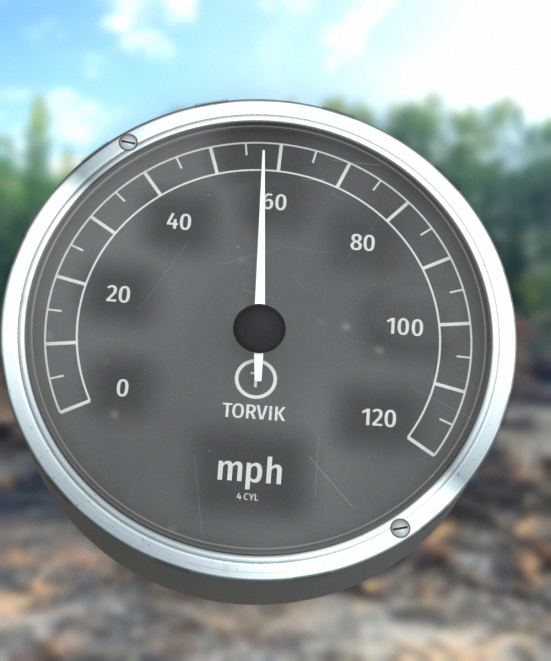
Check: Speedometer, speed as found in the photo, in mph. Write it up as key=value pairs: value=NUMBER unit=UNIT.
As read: value=57.5 unit=mph
